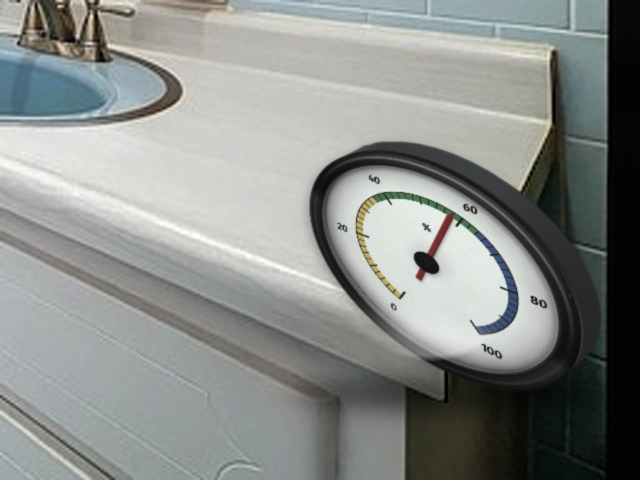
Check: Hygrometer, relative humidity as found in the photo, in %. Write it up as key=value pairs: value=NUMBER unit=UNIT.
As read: value=58 unit=%
